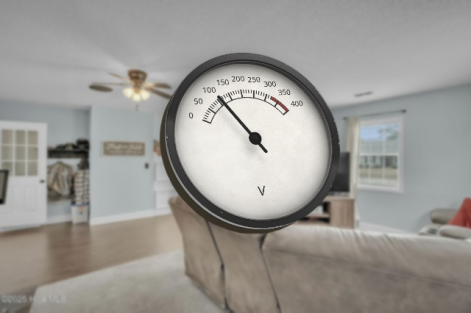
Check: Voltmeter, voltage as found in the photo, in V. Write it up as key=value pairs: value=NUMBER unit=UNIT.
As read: value=100 unit=V
